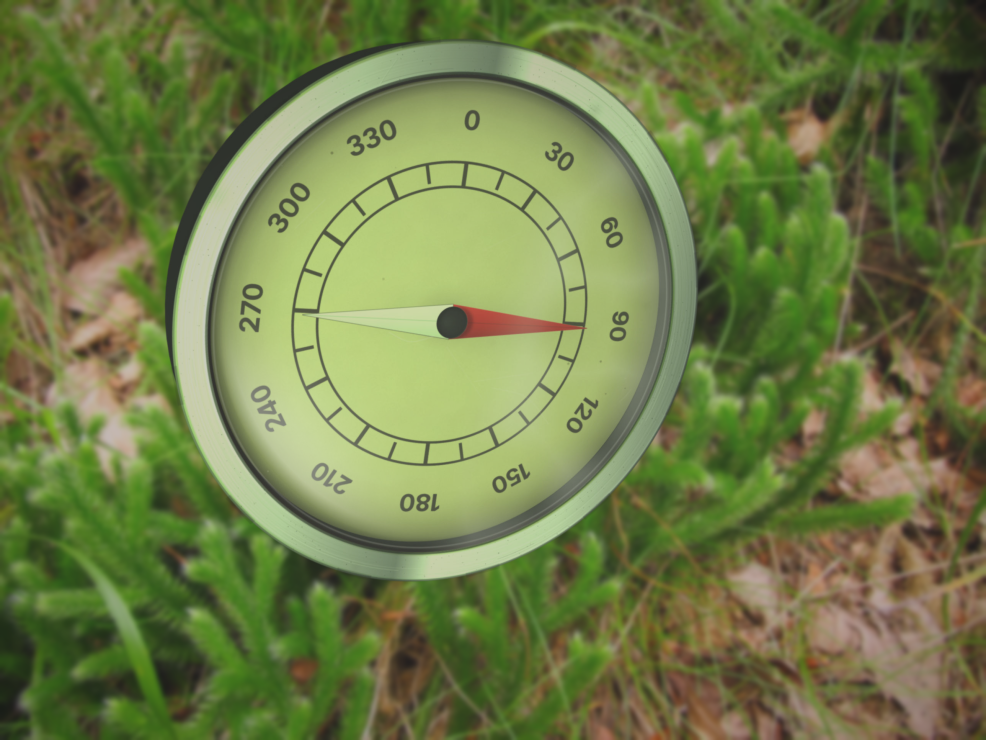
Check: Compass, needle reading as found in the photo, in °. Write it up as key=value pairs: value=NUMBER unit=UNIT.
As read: value=90 unit=°
